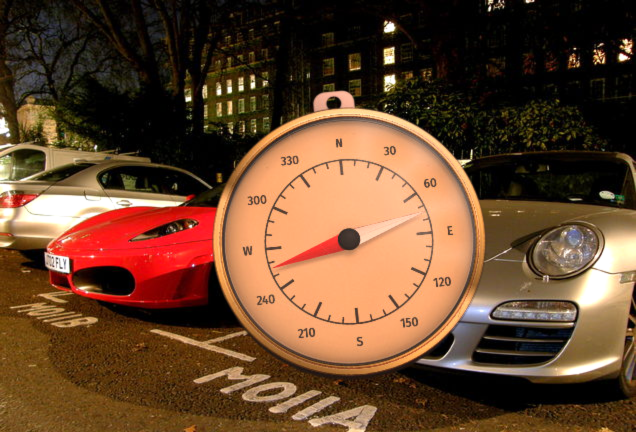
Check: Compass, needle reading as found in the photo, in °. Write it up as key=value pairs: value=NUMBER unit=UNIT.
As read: value=255 unit=°
